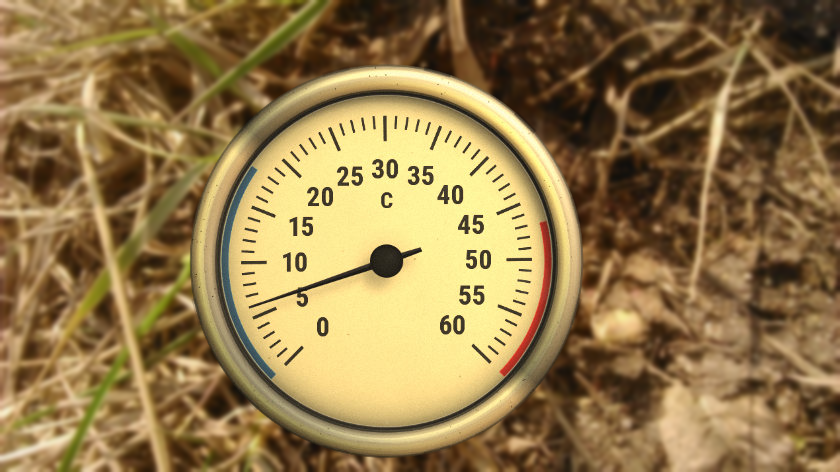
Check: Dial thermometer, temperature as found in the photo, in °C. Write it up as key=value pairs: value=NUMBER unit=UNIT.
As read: value=6 unit=°C
